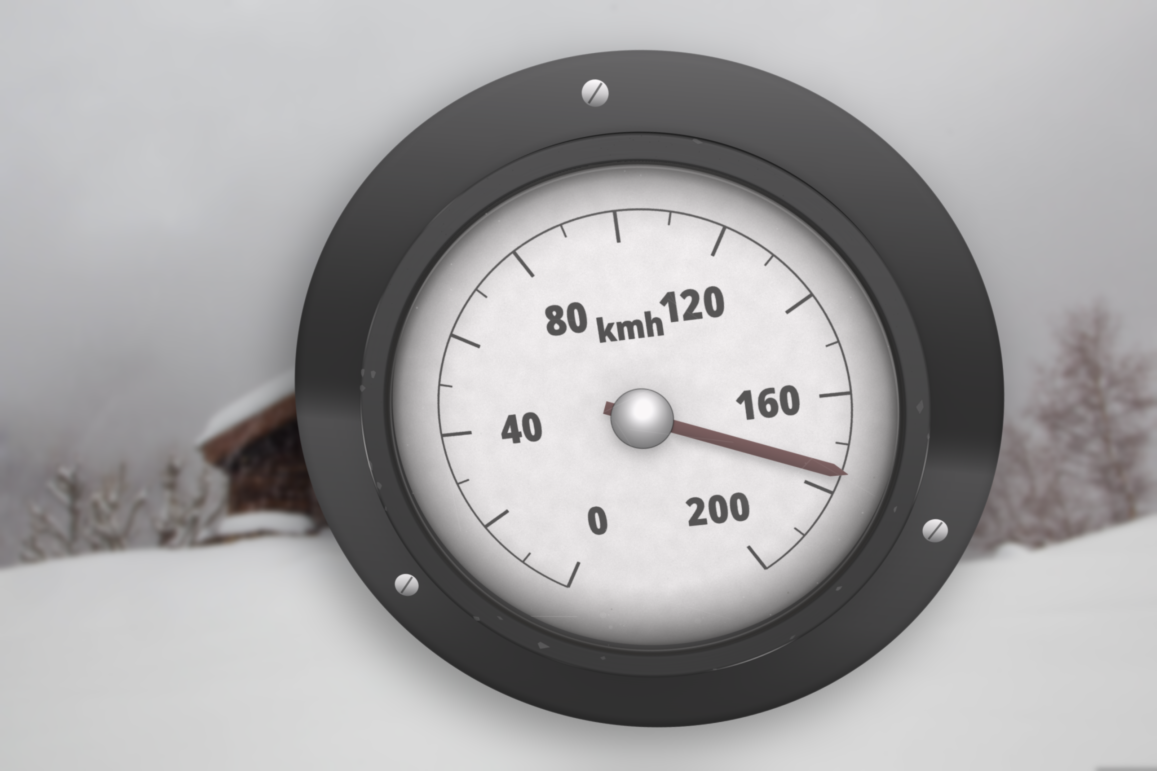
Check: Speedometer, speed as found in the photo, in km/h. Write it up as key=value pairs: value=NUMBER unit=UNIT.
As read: value=175 unit=km/h
